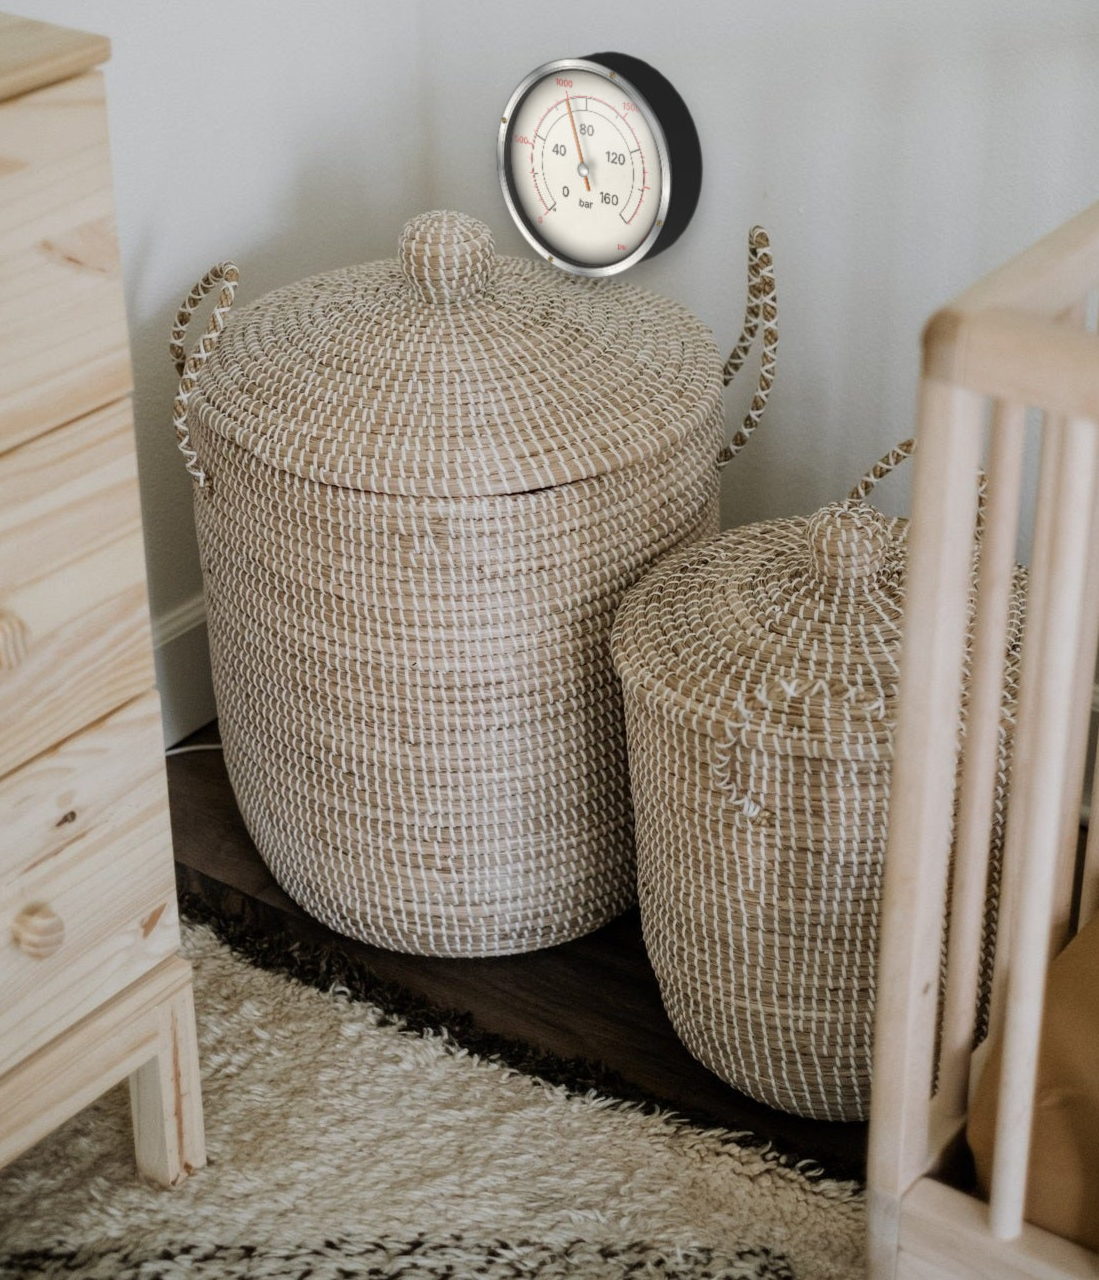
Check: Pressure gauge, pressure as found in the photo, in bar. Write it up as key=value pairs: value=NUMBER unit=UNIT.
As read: value=70 unit=bar
